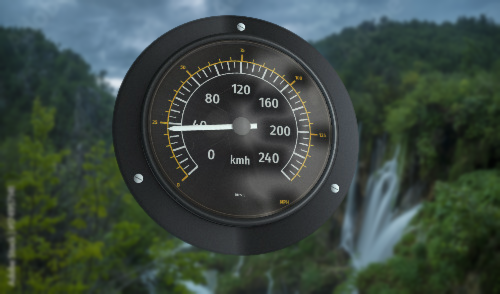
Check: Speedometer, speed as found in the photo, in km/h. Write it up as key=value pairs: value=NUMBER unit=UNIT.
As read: value=35 unit=km/h
